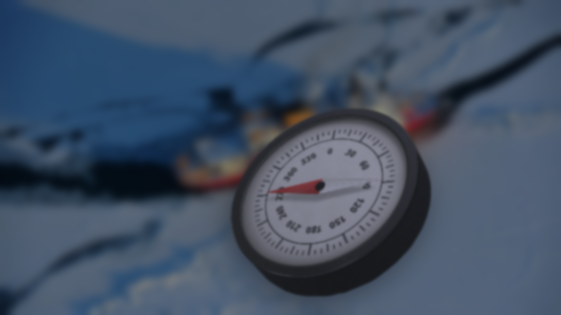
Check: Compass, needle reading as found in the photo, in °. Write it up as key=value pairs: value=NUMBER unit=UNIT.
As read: value=270 unit=°
